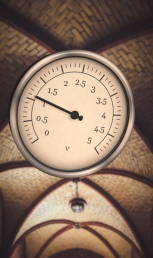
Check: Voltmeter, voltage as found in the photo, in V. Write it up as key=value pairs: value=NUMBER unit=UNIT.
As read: value=1.1 unit=V
